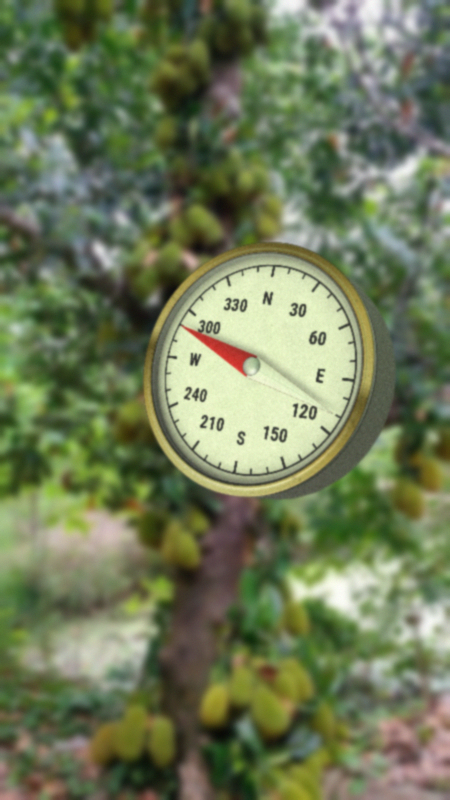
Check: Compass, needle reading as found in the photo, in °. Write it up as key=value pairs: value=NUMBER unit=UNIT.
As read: value=290 unit=°
